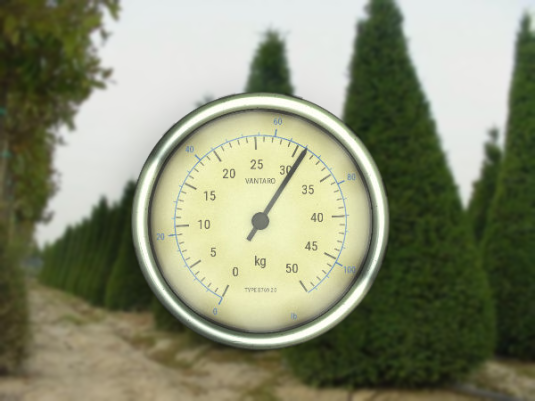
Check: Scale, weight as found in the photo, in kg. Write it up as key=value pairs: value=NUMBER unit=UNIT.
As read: value=31 unit=kg
